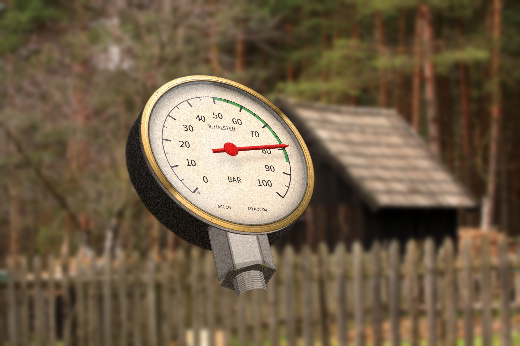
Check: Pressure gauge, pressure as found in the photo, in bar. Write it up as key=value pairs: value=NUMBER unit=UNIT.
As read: value=80 unit=bar
